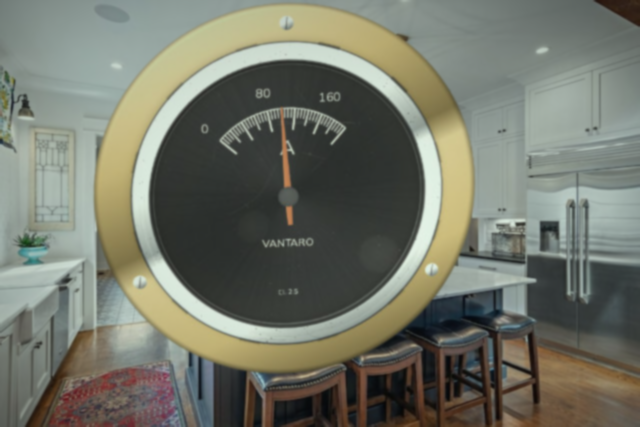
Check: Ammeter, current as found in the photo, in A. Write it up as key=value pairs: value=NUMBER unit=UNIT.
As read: value=100 unit=A
